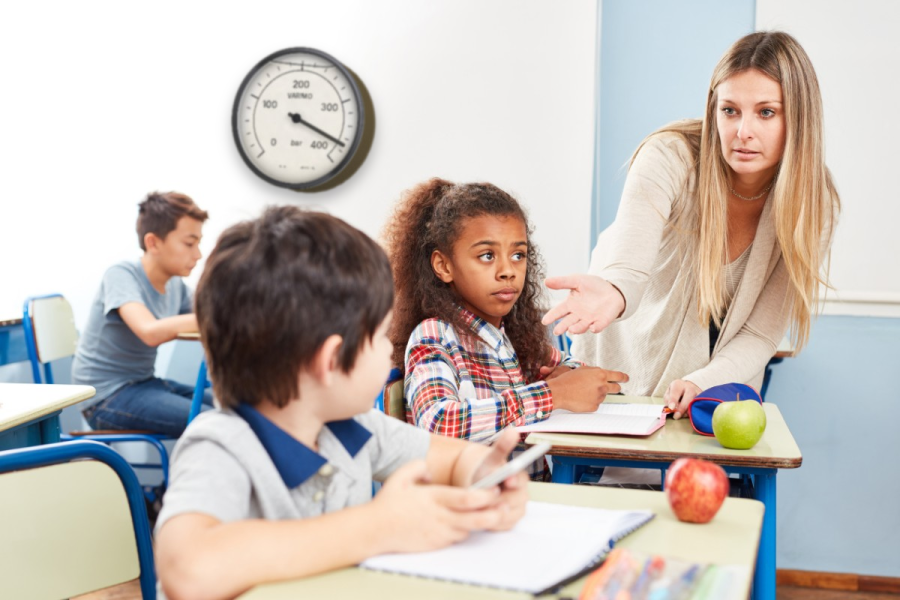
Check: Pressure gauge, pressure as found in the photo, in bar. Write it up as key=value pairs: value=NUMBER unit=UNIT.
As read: value=370 unit=bar
